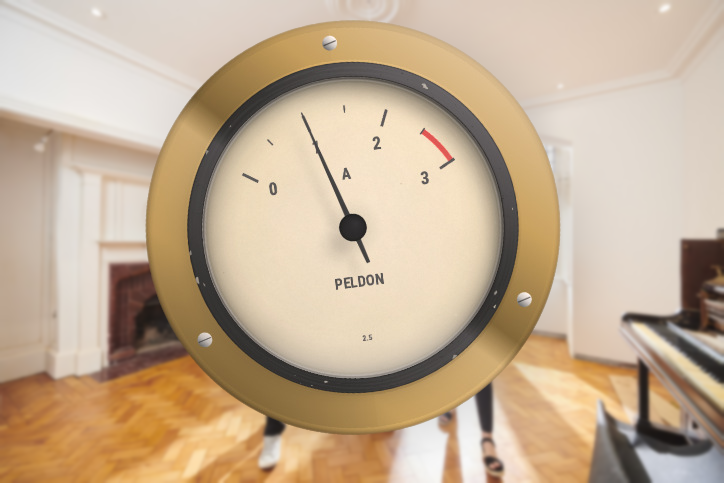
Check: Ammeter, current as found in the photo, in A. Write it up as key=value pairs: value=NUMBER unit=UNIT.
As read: value=1 unit=A
